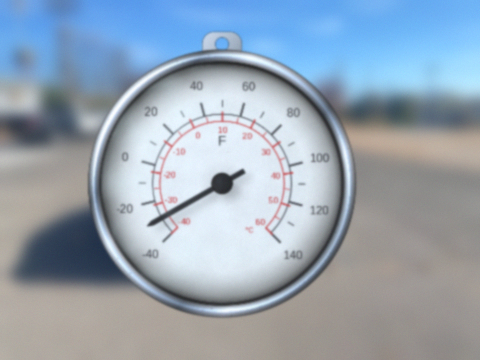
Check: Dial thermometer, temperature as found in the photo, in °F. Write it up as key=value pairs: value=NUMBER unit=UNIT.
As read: value=-30 unit=°F
